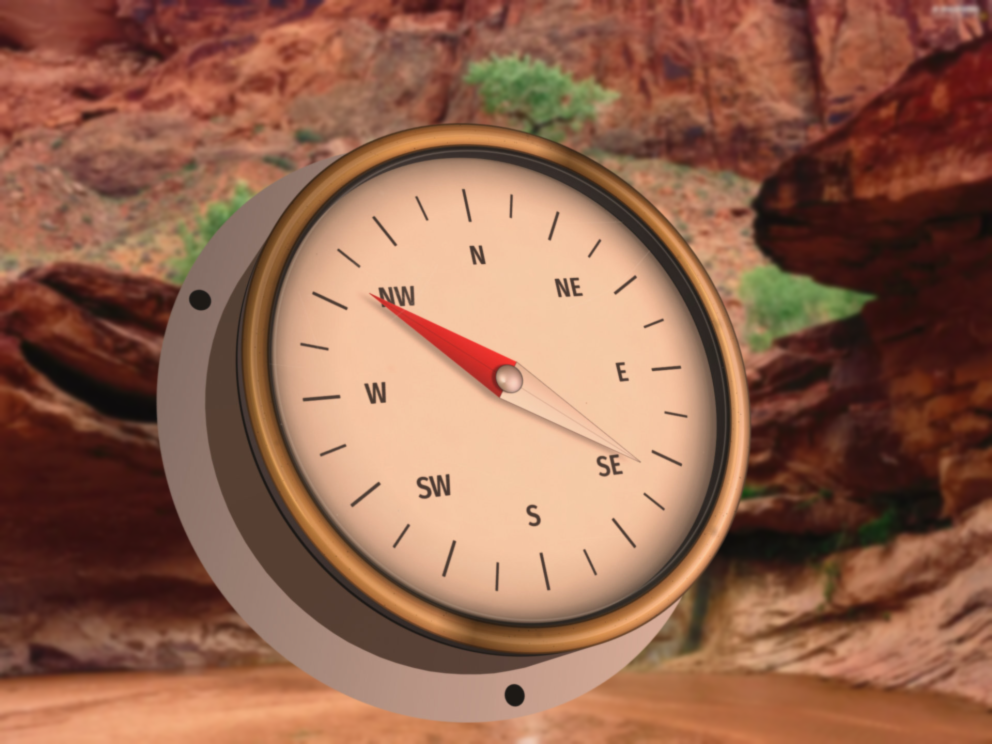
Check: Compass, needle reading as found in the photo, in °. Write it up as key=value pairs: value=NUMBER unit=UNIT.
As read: value=307.5 unit=°
